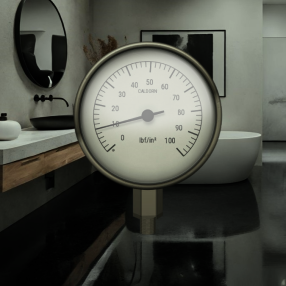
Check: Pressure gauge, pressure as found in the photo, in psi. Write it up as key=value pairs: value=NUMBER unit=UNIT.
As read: value=10 unit=psi
